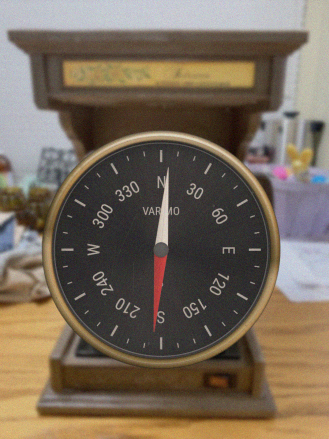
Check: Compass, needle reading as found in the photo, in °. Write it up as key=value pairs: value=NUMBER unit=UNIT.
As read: value=185 unit=°
